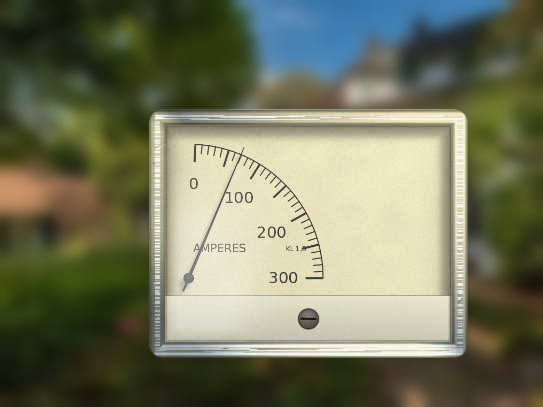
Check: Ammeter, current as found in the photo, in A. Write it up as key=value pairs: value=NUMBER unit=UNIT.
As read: value=70 unit=A
